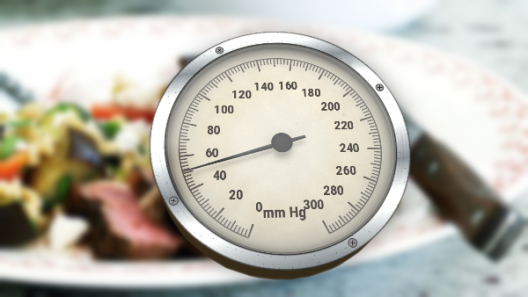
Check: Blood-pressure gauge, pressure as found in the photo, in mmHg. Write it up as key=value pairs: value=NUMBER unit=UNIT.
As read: value=50 unit=mmHg
